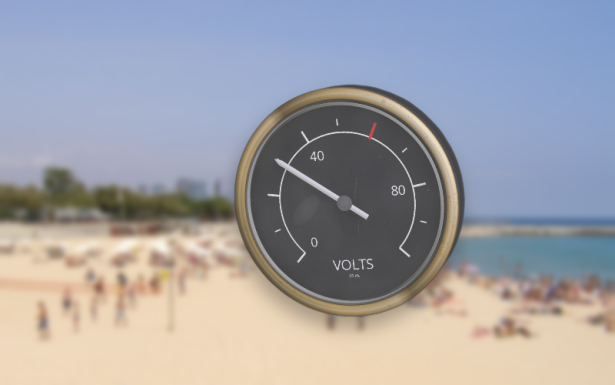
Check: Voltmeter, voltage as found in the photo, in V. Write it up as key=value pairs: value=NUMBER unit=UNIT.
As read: value=30 unit=V
